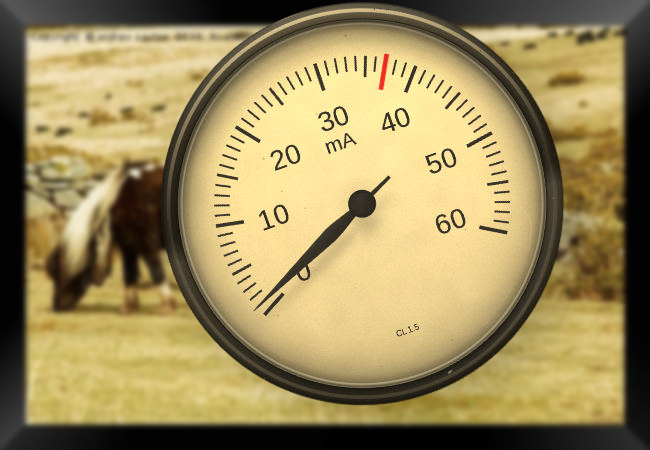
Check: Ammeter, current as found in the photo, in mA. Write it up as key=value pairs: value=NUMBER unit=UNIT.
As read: value=1 unit=mA
